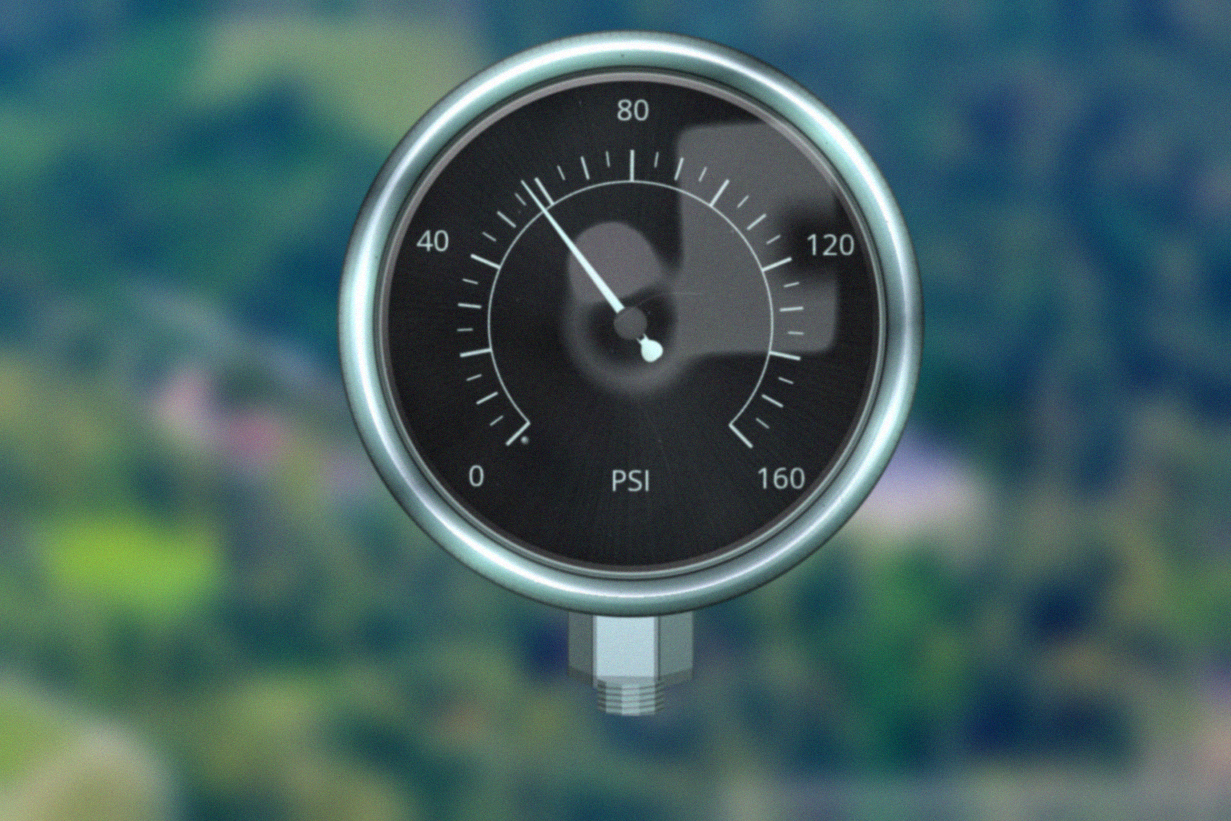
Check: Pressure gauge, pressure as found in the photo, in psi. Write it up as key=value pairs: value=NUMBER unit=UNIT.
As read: value=57.5 unit=psi
